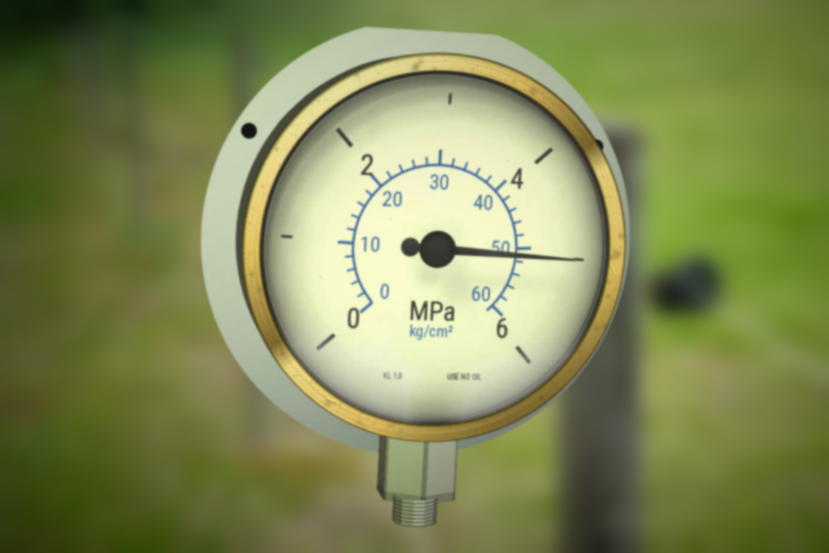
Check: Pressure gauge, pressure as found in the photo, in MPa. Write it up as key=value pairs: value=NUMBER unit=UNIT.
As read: value=5 unit=MPa
